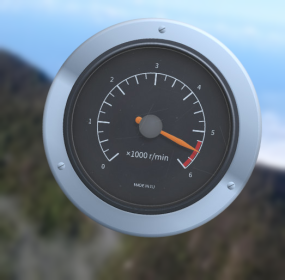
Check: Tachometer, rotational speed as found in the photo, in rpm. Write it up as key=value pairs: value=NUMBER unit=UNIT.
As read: value=5500 unit=rpm
